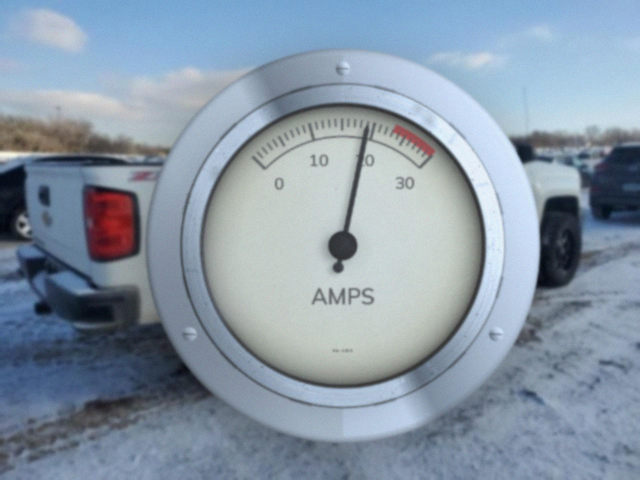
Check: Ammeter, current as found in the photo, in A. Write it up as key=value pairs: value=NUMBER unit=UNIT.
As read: value=19 unit=A
